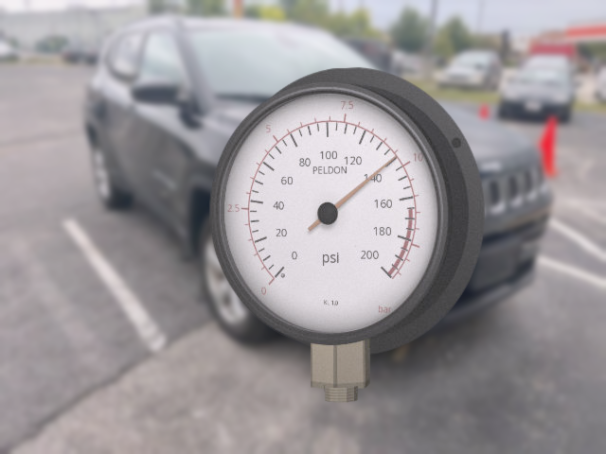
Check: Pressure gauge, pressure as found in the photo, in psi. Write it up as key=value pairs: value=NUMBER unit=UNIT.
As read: value=140 unit=psi
